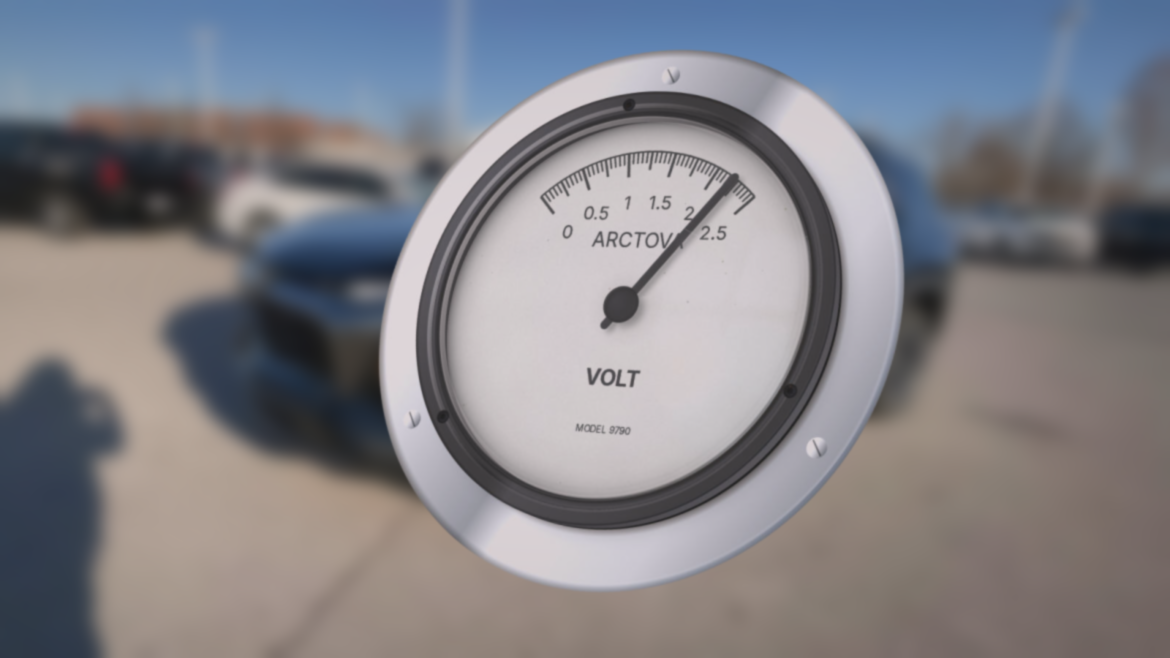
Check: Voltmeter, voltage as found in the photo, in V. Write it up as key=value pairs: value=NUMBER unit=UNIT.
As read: value=2.25 unit=V
